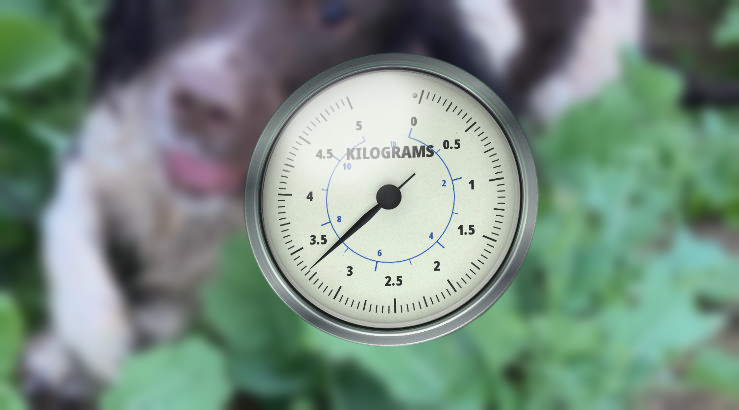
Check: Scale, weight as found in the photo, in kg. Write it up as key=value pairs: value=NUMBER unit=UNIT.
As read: value=3.3 unit=kg
